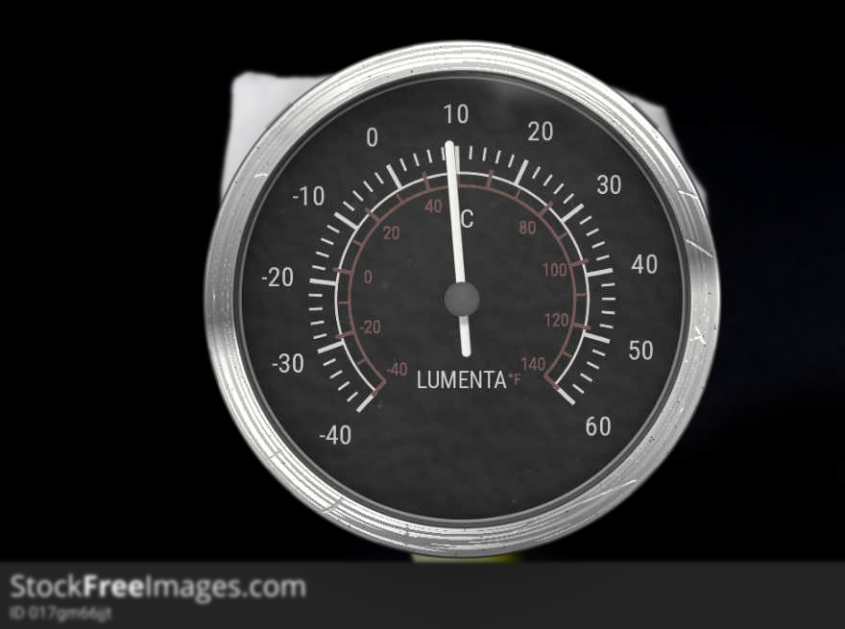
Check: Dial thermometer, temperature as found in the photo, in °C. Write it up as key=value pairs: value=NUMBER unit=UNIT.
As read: value=9 unit=°C
